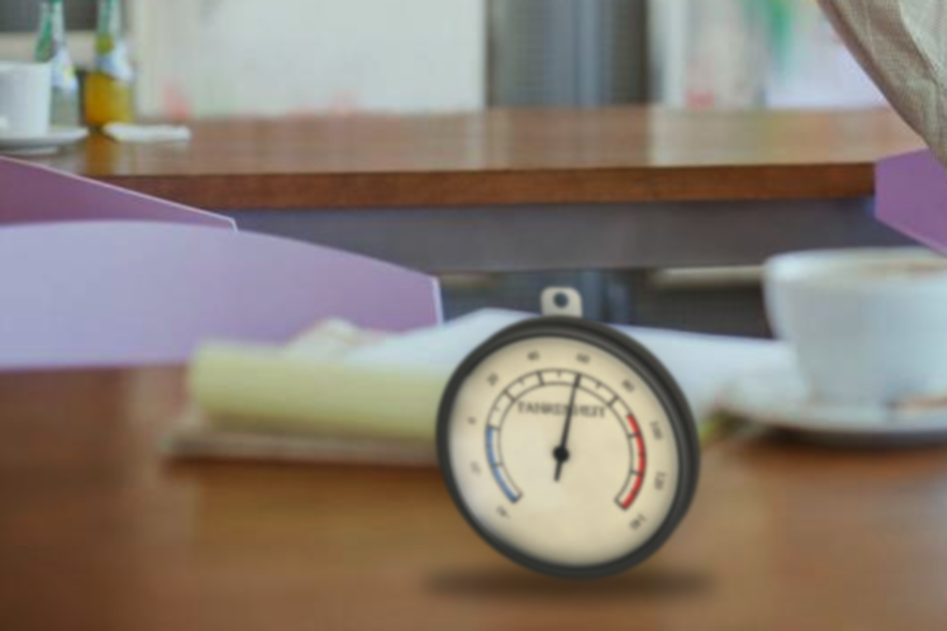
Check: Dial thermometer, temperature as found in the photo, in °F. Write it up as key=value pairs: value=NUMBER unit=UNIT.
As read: value=60 unit=°F
